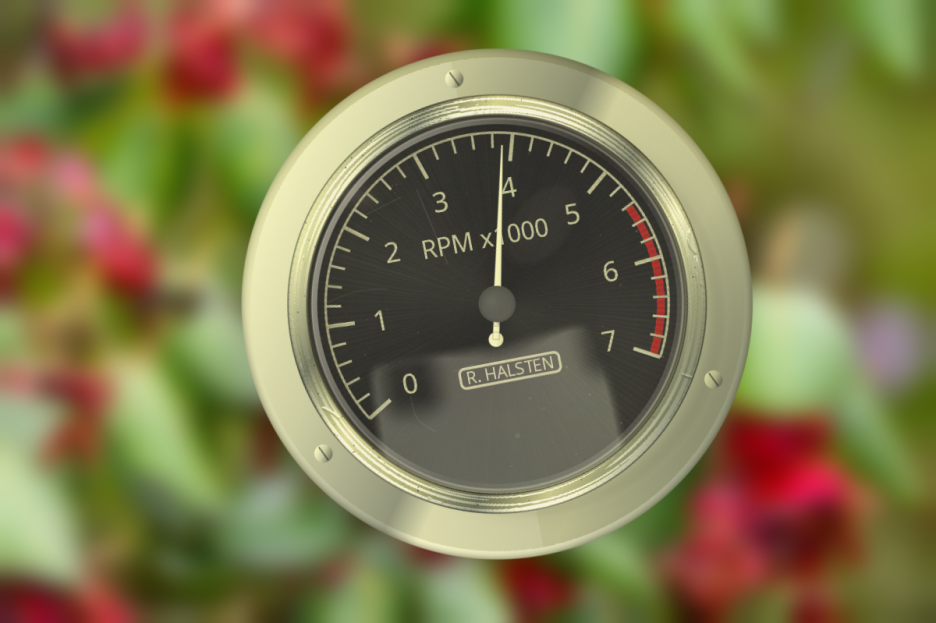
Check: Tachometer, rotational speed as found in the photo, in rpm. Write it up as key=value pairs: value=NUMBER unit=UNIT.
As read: value=3900 unit=rpm
